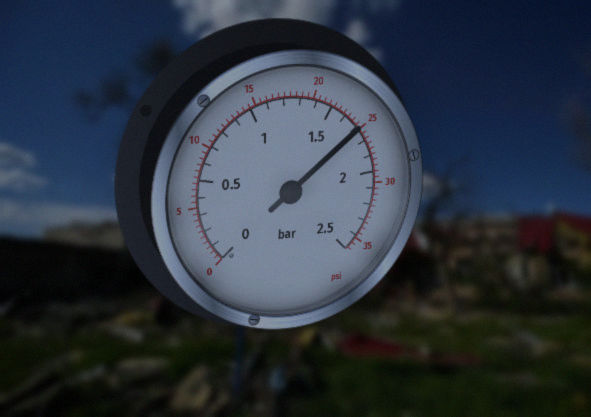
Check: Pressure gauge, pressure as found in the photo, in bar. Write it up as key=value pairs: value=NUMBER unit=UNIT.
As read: value=1.7 unit=bar
